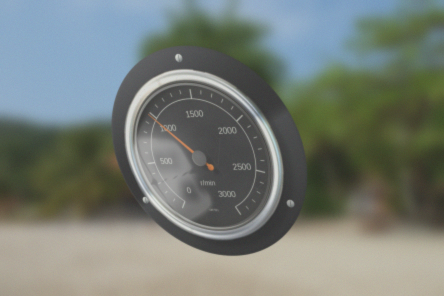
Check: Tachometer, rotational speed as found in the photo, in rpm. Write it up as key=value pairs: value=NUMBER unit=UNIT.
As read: value=1000 unit=rpm
